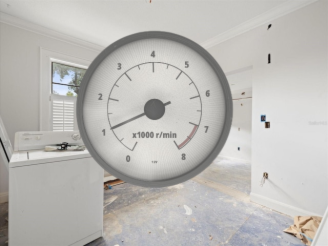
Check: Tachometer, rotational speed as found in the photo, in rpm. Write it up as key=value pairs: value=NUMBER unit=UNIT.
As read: value=1000 unit=rpm
